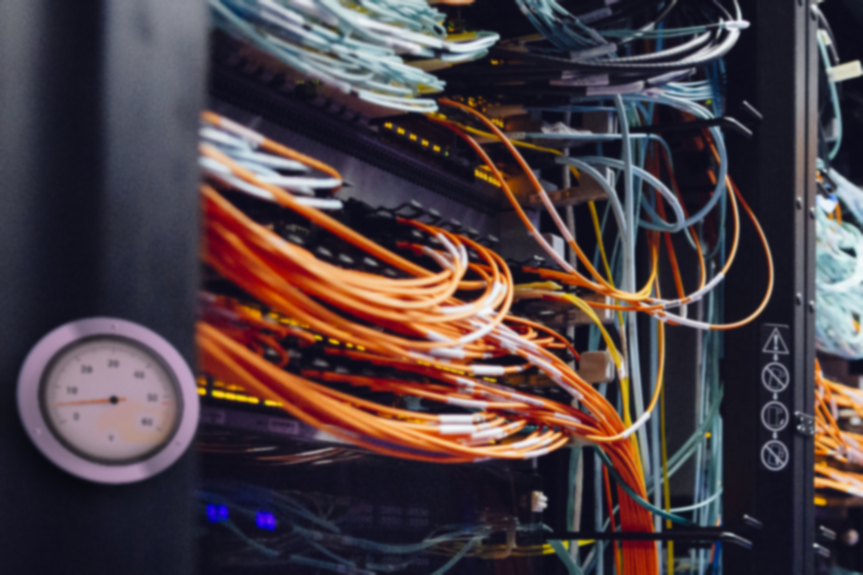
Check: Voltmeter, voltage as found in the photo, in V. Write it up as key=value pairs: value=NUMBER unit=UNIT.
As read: value=5 unit=V
